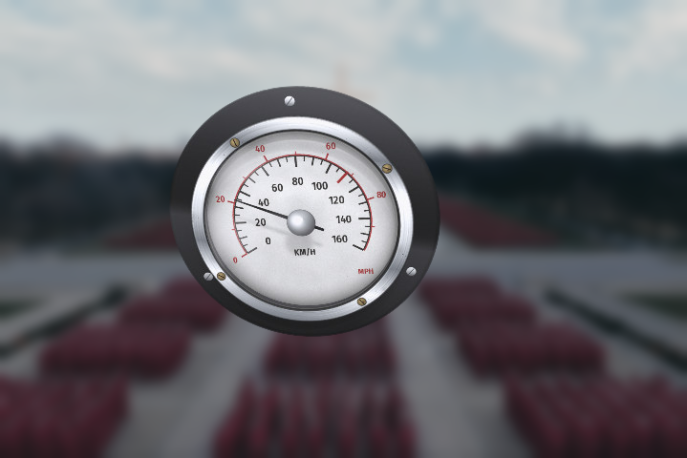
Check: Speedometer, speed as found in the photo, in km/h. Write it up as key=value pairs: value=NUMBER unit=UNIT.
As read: value=35 unit=km/h
